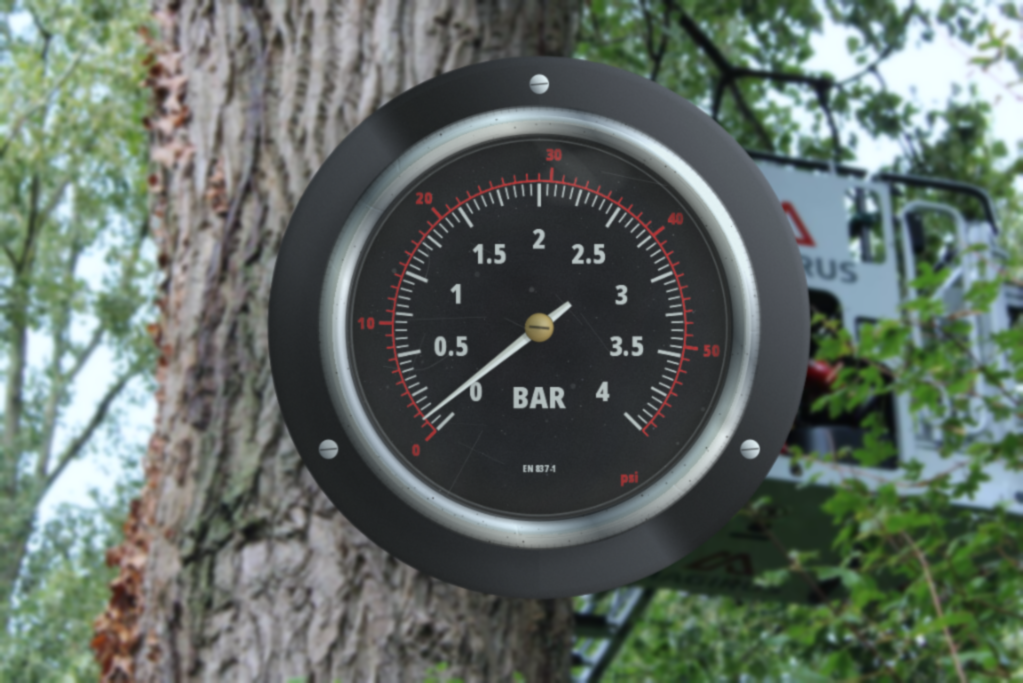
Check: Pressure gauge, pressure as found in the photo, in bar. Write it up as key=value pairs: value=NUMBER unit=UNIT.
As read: value=0.1 unit=bar
